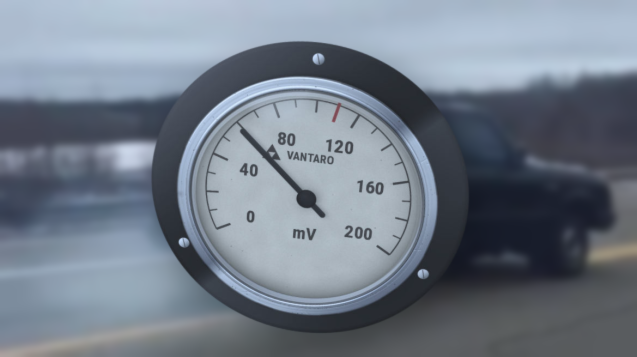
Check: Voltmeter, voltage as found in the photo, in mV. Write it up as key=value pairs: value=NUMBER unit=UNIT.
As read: value=60 unit=mV
